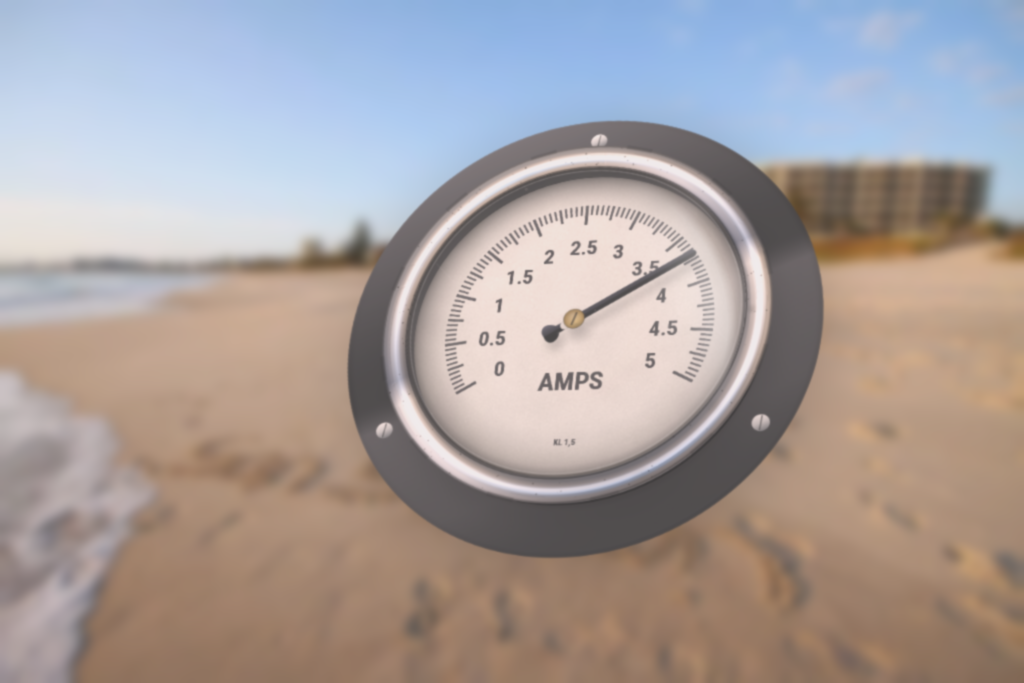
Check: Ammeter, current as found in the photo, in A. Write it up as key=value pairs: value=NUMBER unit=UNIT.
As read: value=3.75 unit=A
